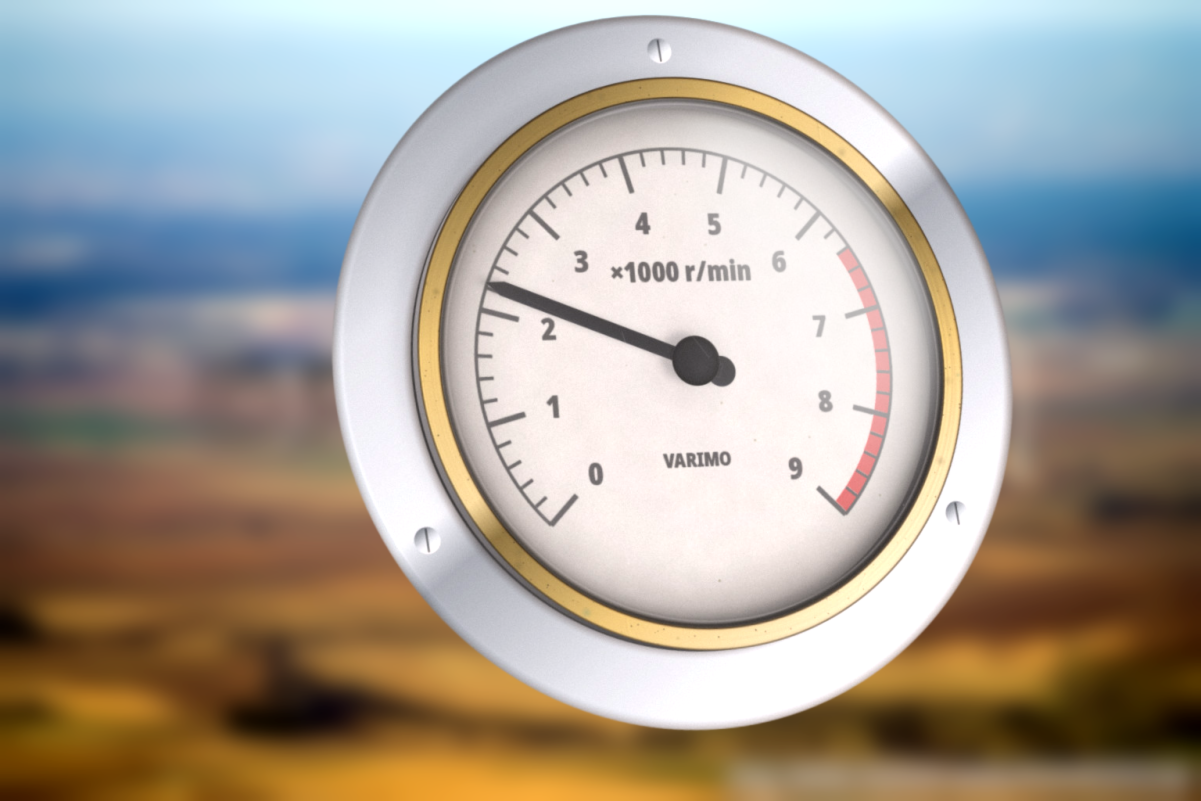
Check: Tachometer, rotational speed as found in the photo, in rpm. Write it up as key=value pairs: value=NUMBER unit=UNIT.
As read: value=2200 unit=rpm
